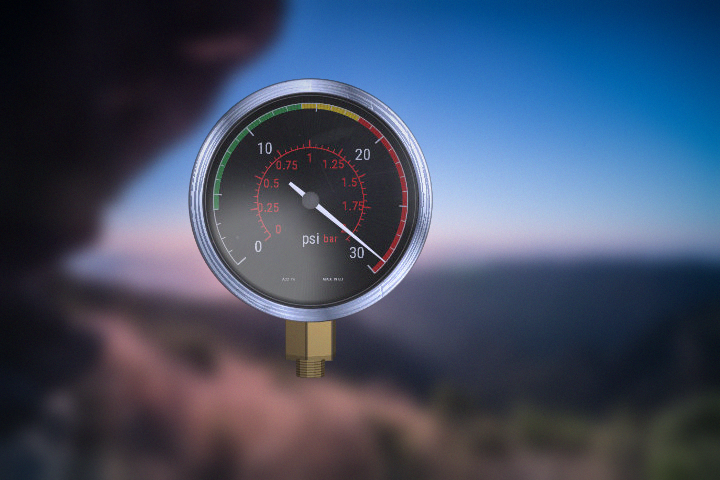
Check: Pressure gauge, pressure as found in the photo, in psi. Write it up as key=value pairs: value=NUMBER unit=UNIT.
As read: value=29 unit=psi
